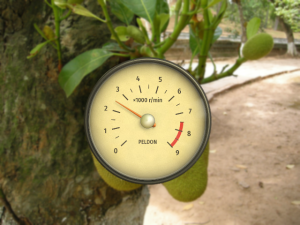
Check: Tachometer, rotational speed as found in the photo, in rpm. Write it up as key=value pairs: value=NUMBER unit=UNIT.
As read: value=2500 unit=rpm
